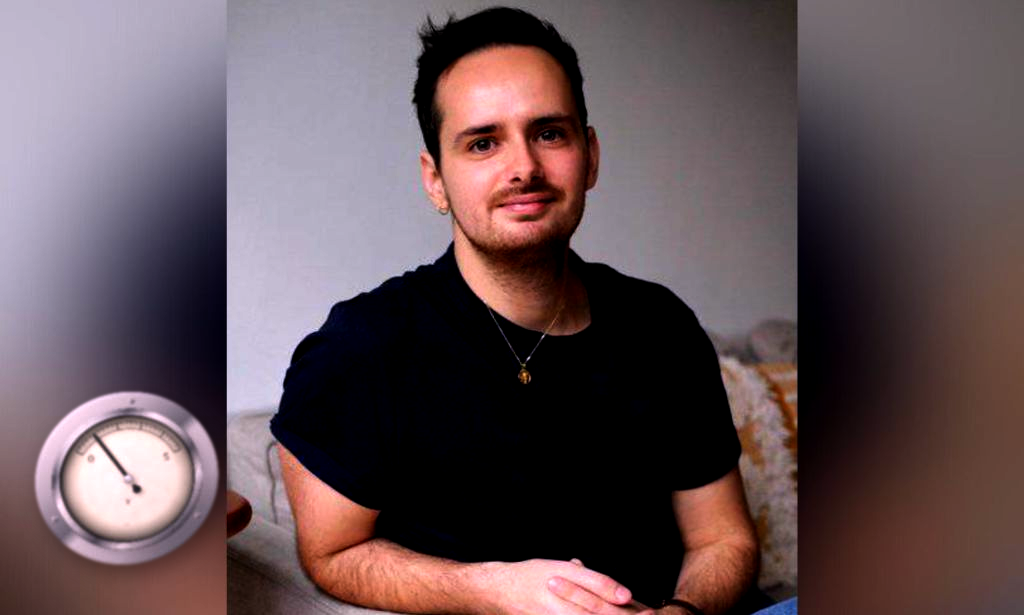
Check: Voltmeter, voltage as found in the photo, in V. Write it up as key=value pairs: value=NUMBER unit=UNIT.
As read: value=1 unit=V
